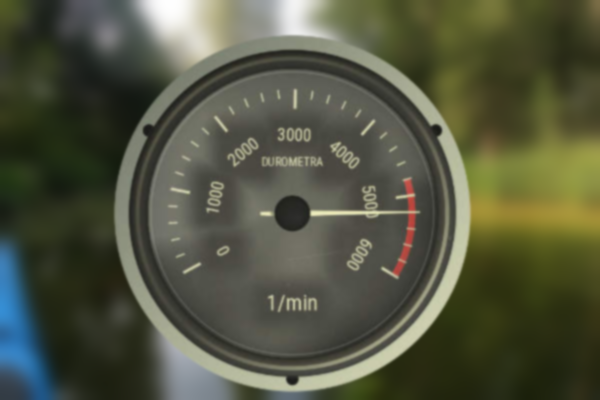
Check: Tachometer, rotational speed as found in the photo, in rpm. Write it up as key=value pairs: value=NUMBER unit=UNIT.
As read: value=5200 unit=rpm
